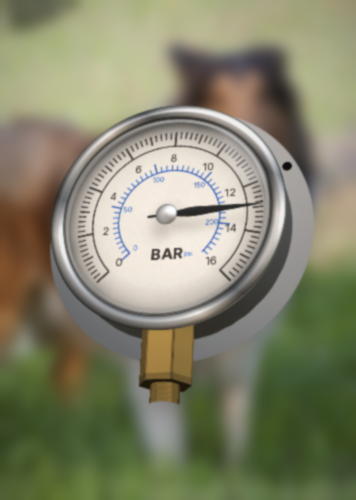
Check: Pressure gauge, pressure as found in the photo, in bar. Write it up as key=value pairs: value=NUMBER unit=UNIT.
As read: value=13 unit=bar
